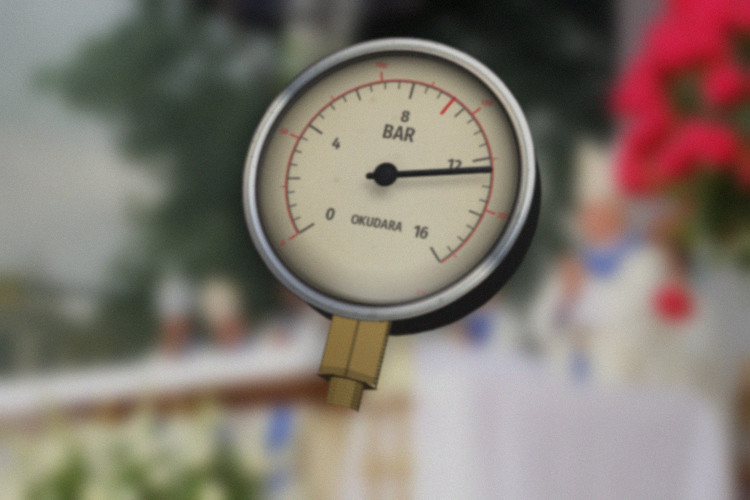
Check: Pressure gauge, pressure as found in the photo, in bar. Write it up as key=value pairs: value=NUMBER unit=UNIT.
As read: value=12.5 unit=bar
